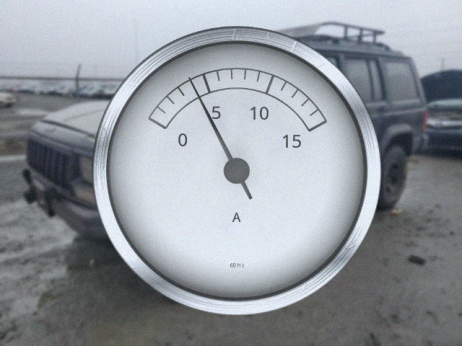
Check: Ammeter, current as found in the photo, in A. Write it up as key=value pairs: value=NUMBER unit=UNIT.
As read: value=4 unit=A
